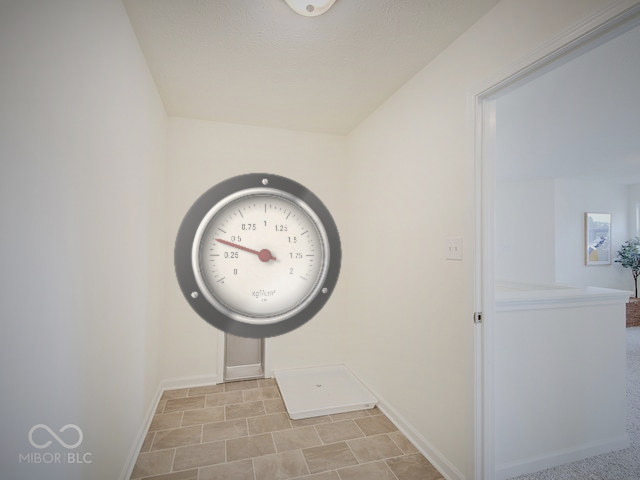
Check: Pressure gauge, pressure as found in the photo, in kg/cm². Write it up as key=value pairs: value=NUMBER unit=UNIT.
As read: value=0.4 unit=kg/cm²
